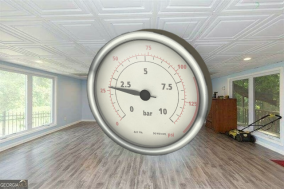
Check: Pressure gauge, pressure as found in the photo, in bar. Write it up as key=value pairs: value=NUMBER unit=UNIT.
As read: value=2 unit=bar
